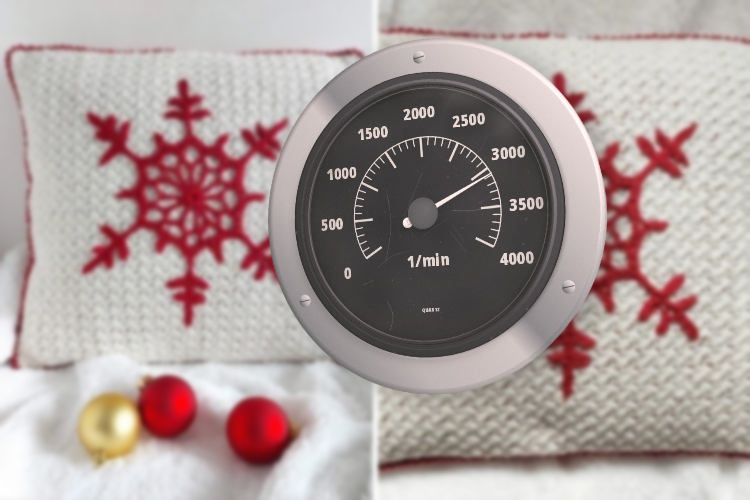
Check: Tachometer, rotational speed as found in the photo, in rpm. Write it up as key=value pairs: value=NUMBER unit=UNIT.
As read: value=3100 unit=rpm
